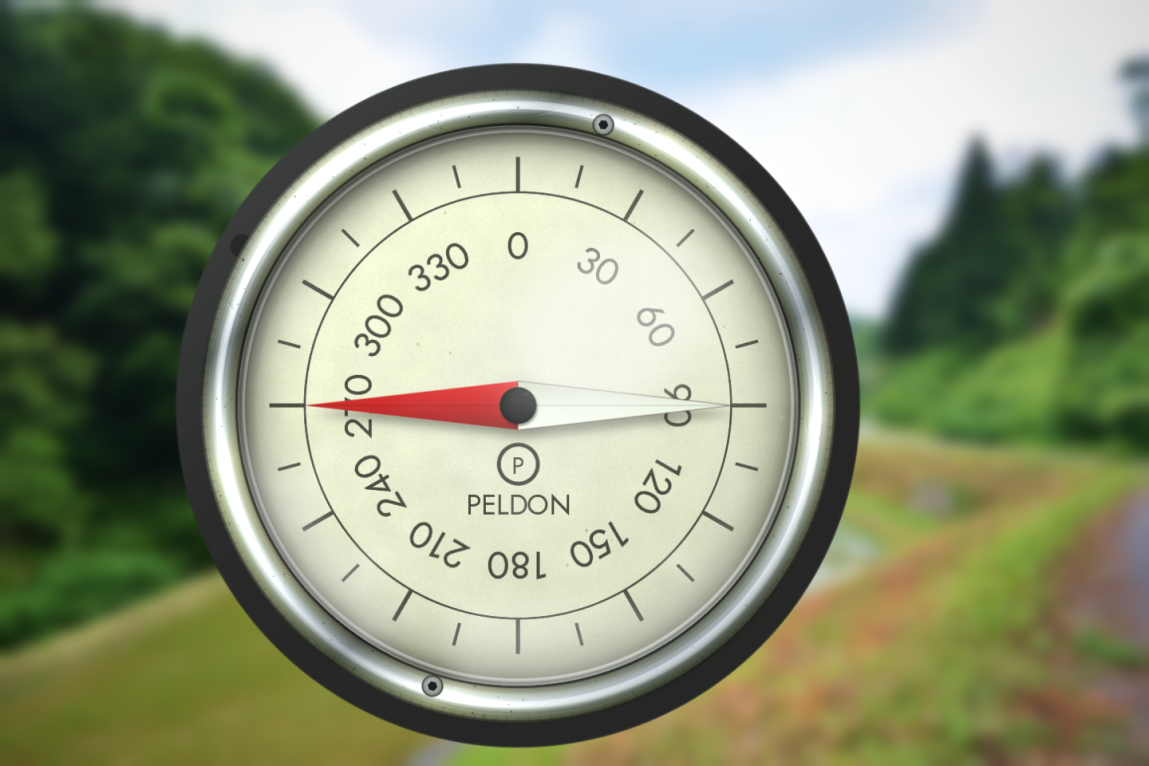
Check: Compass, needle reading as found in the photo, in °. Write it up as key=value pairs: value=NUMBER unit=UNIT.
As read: value=270 unit=°
